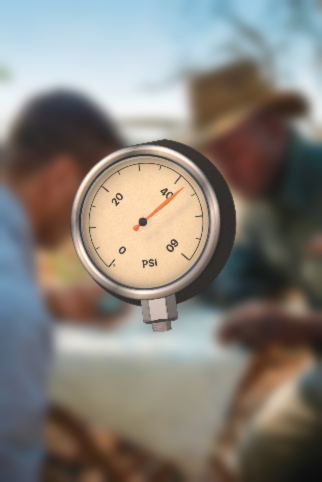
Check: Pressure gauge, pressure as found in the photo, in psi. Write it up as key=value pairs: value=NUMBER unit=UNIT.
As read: value=42.5 unit=psi
